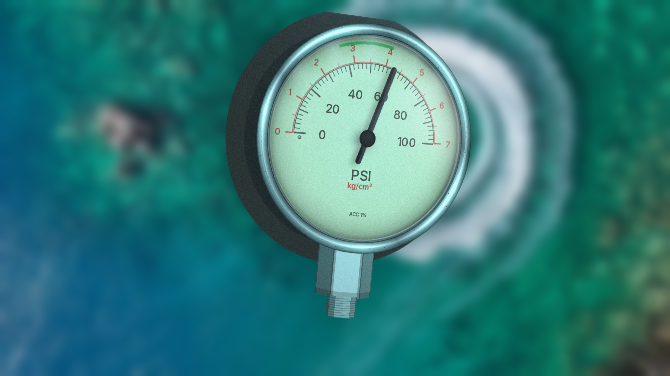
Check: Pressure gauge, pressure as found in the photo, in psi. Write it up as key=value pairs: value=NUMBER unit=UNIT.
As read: value=60 unit=psi
